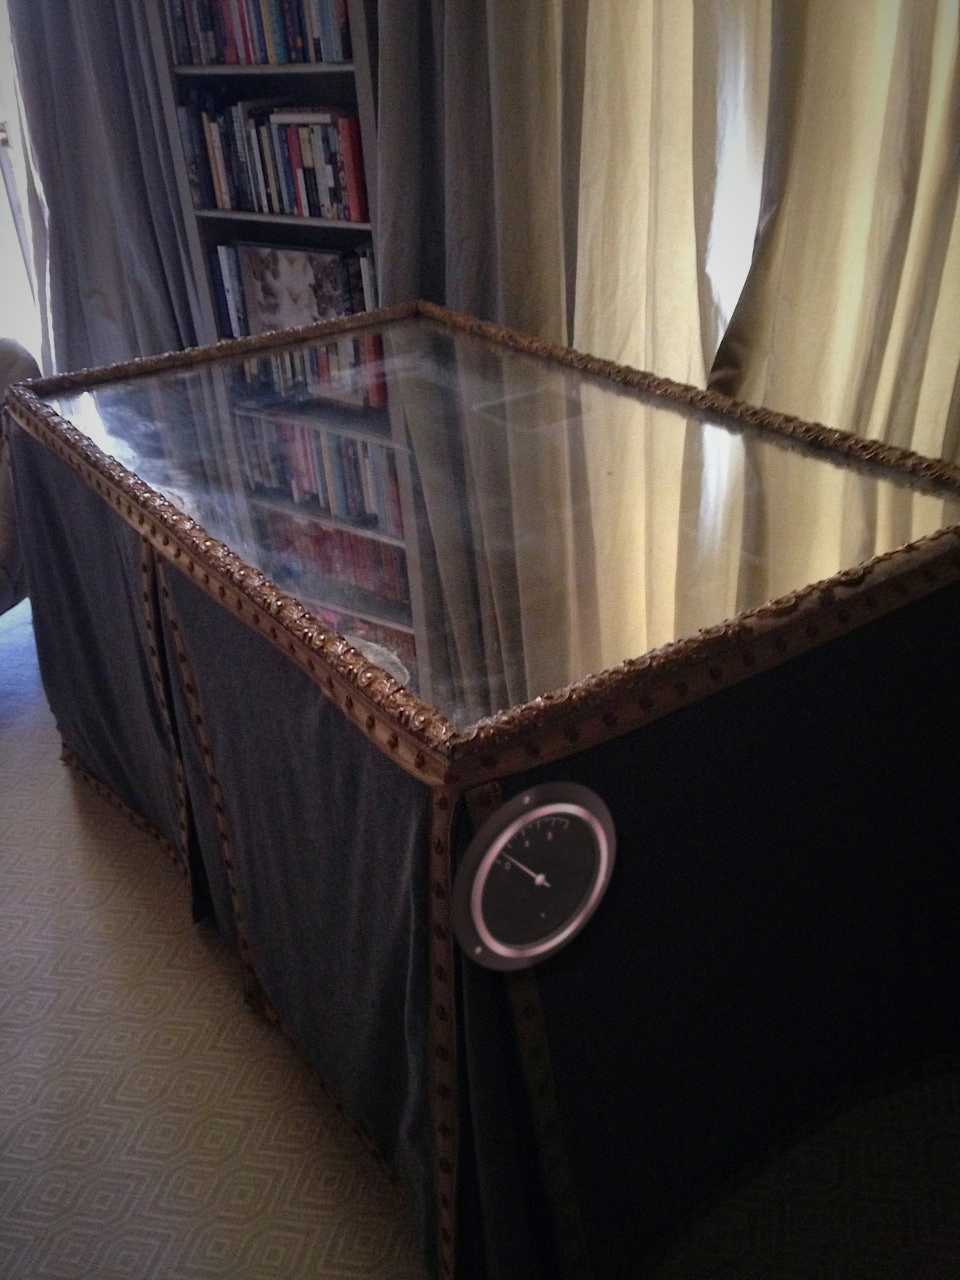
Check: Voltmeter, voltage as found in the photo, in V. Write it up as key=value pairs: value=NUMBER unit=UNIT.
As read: value=1 unit=V
